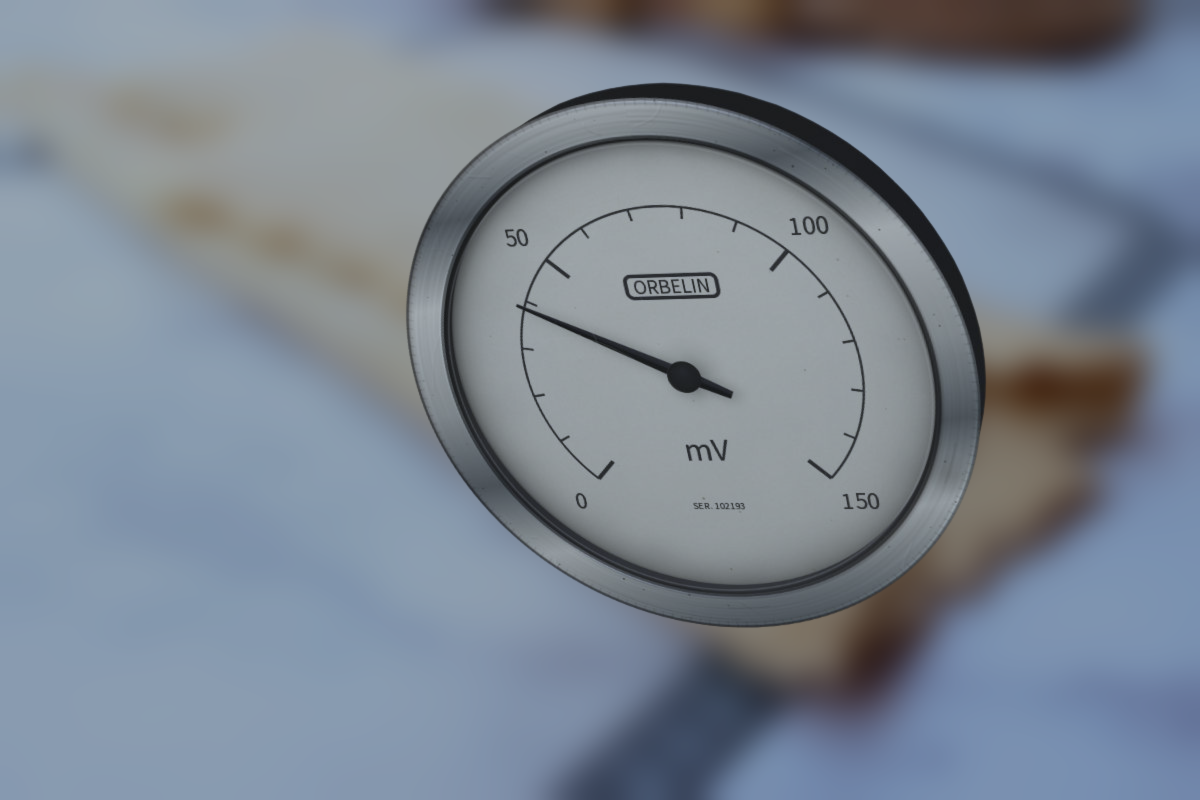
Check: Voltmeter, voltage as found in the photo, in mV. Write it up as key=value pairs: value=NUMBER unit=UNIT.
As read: value=40 unit=mV
